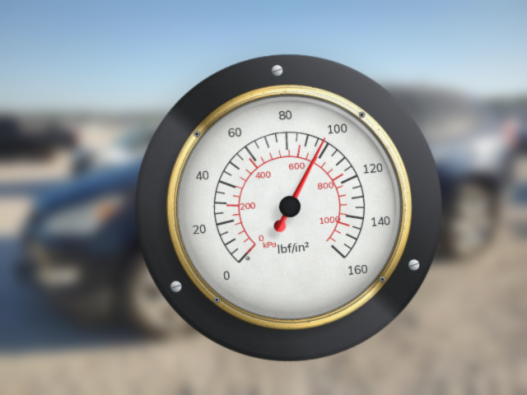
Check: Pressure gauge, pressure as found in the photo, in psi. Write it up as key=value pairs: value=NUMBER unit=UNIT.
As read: value=97.5 unit=psi
